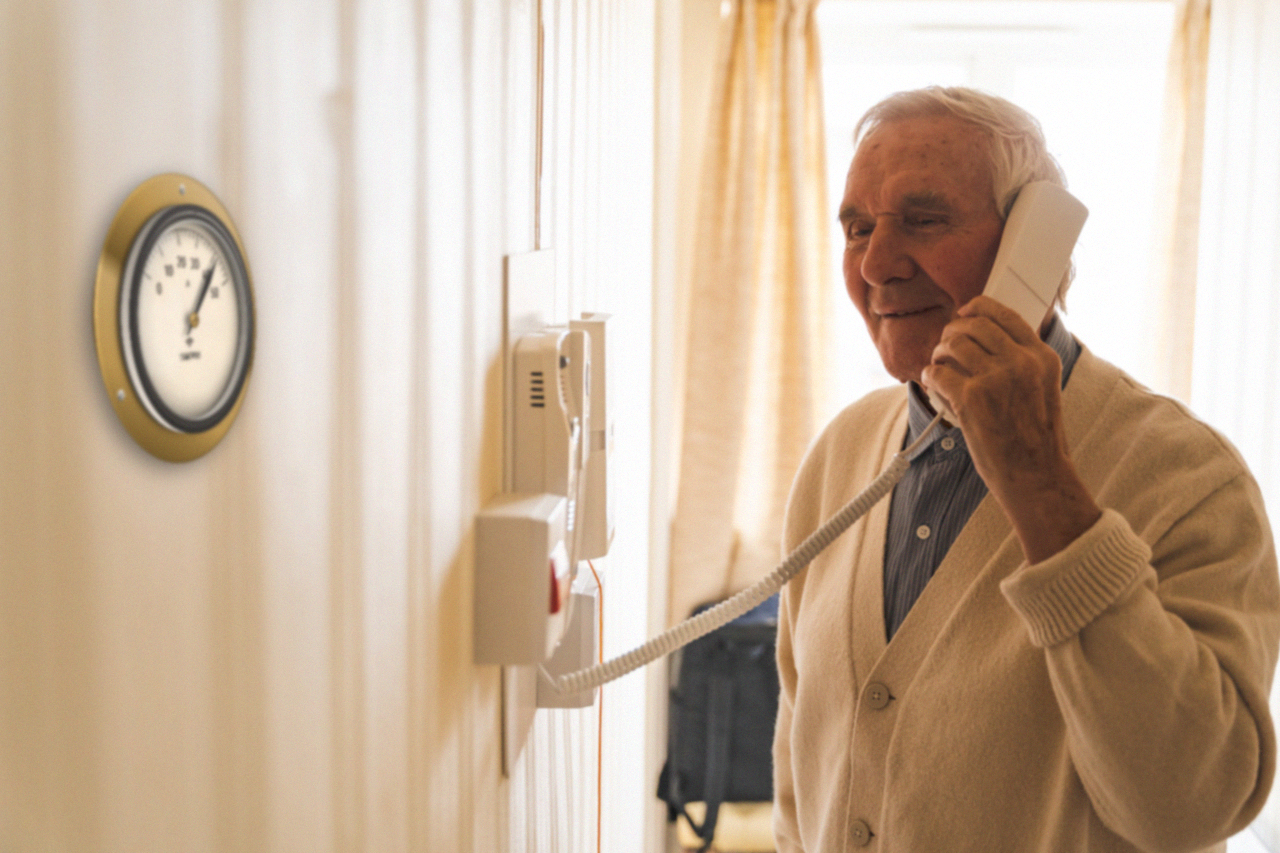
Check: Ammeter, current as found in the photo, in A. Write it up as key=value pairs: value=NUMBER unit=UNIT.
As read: value=40 unit=A
